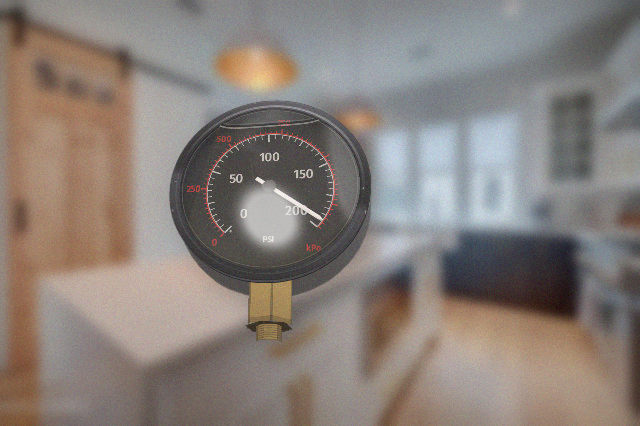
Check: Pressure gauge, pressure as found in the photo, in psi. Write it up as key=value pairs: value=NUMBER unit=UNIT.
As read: value=195 unit=psi
